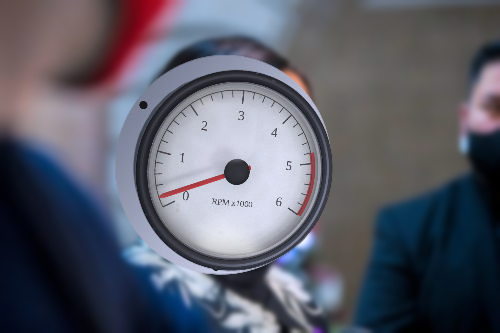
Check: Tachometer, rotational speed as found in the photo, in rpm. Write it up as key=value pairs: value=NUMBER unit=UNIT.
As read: value=200 unit=rpm
